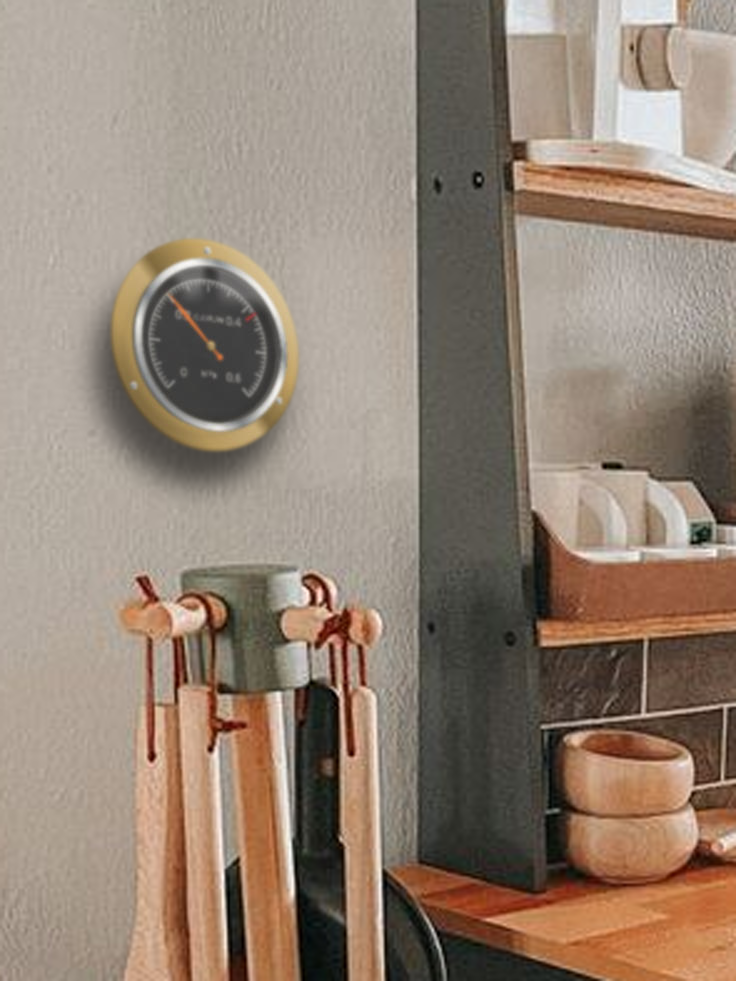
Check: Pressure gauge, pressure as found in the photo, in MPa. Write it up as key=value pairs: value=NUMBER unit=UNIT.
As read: value=0.2 unit=MPa
